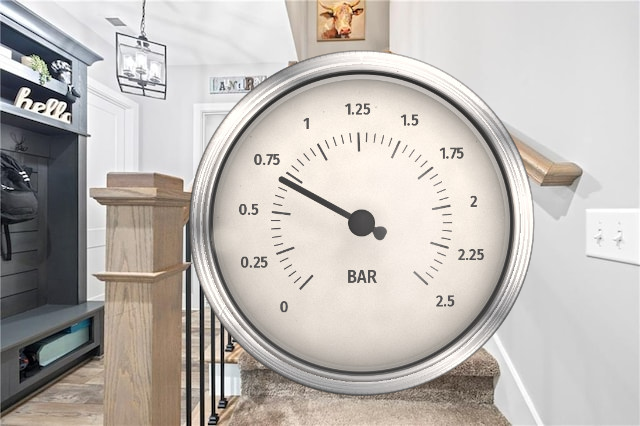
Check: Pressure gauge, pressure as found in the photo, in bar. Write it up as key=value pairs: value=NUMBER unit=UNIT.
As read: value=0.7 unit=bar
